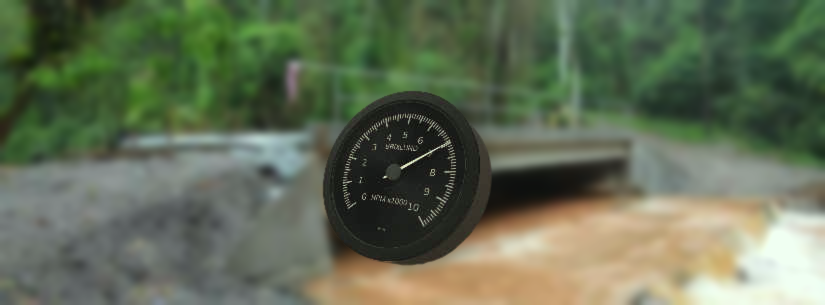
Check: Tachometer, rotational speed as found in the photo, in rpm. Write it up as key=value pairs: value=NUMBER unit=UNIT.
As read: value=7000 unit=rpm
